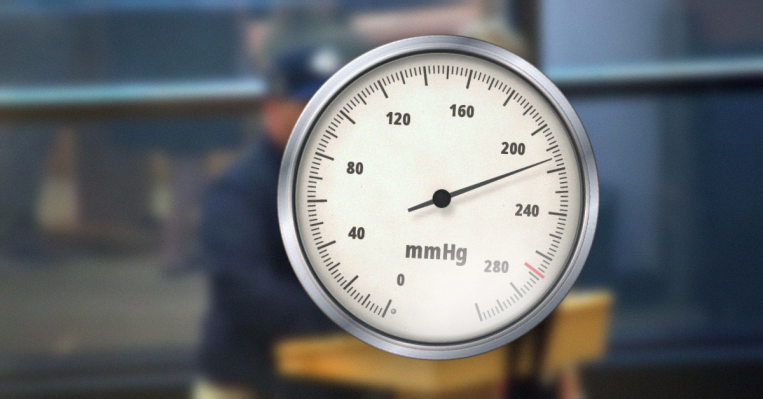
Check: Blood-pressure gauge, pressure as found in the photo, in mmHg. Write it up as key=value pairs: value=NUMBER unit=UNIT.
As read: value=214 unit=mmHg
